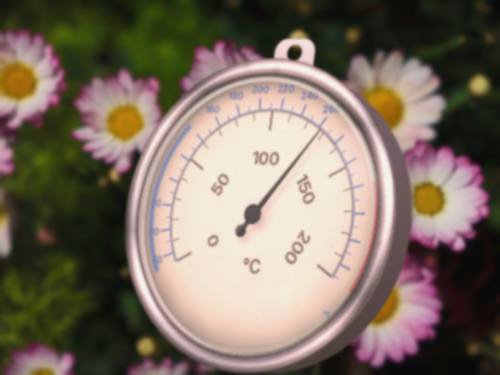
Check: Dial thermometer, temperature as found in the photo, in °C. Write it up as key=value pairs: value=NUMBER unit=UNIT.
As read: value=130 unit=°C
